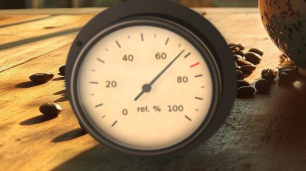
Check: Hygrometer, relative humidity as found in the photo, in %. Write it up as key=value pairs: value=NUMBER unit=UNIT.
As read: value=67.5 unit=%
